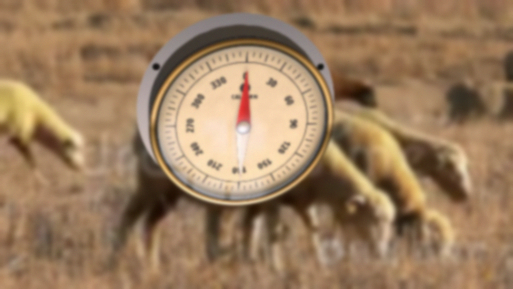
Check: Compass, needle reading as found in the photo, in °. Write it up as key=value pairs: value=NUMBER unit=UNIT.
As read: value=0 unit=°
